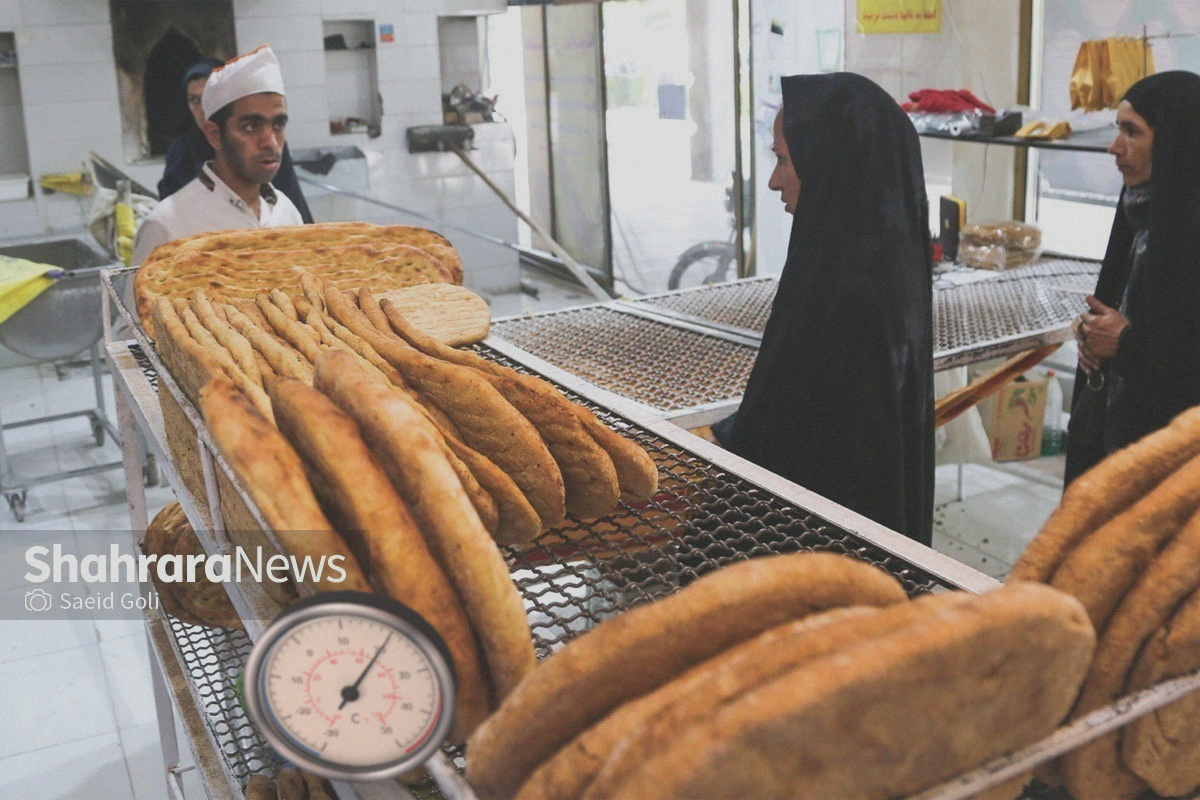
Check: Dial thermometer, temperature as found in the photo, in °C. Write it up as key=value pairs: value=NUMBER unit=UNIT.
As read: value=20 unit=°C
